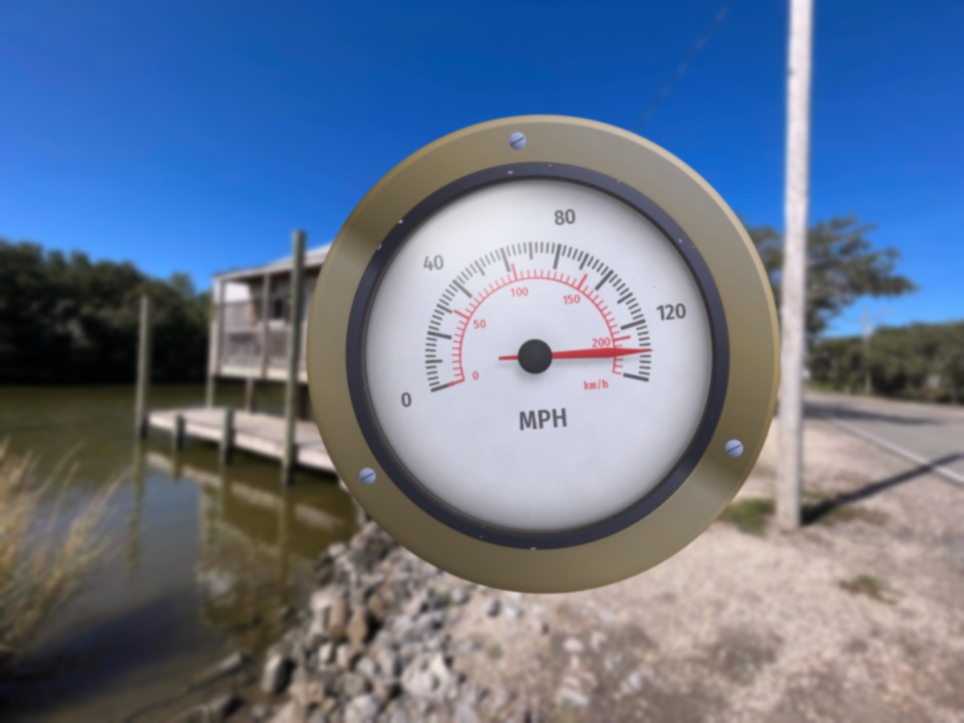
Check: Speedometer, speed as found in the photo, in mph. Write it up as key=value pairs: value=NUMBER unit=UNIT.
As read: value=130 unit=mph
